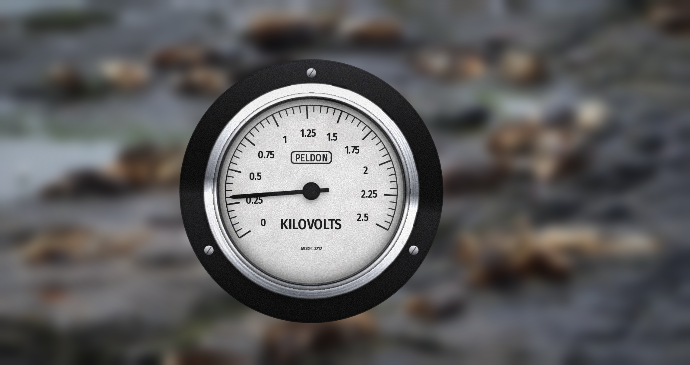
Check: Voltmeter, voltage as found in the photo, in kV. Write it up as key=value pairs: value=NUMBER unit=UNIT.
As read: value=0.3 unit=kV
